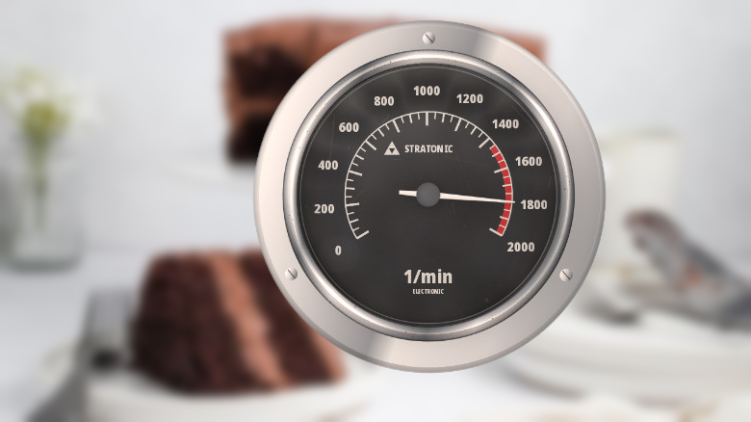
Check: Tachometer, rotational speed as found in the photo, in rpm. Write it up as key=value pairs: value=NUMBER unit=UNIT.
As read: value=1800 unit=rpm
